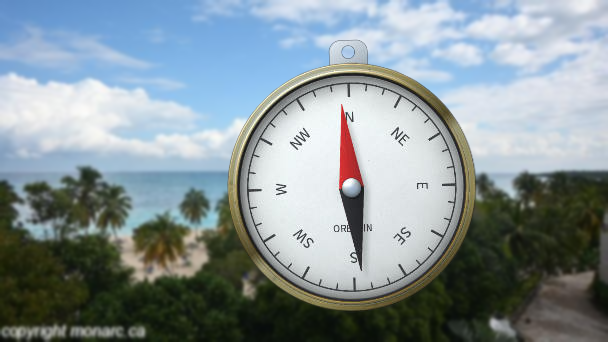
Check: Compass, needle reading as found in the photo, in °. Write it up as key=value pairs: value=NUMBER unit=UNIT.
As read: value=355 unit=°
